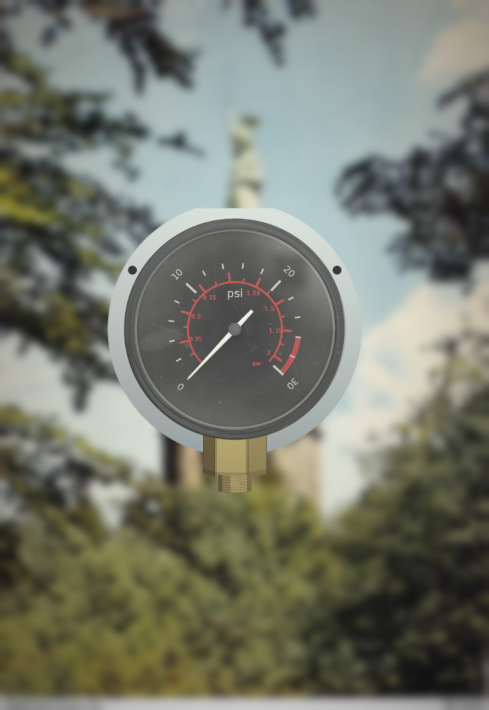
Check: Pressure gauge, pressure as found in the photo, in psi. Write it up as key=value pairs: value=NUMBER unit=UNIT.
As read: value=0 unit=psi
